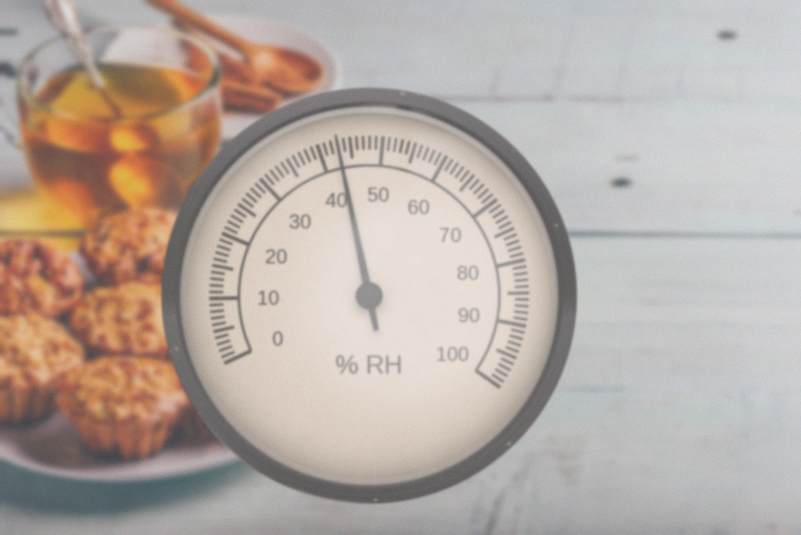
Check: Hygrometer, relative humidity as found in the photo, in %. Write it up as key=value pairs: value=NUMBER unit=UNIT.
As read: value=43 unit=%
